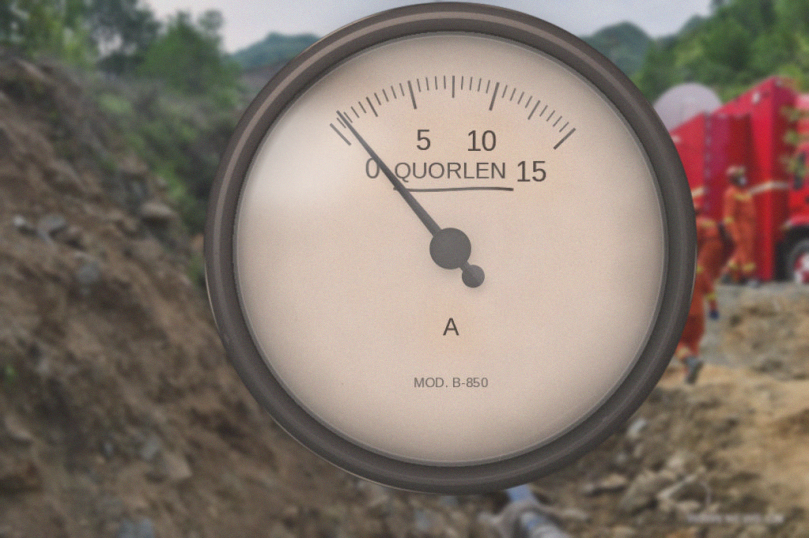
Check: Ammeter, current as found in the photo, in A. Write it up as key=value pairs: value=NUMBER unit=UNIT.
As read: value=0.75 unit=A
